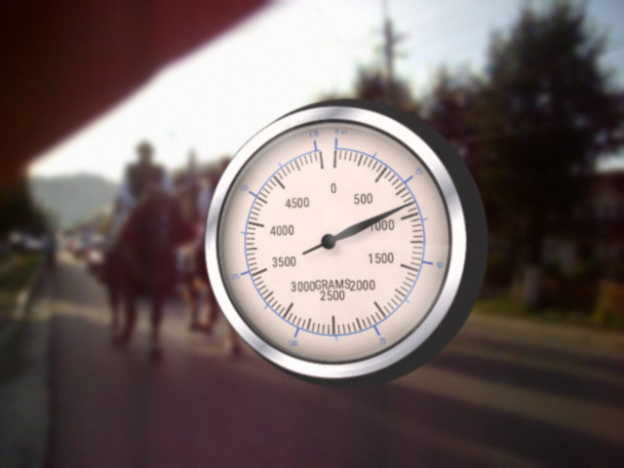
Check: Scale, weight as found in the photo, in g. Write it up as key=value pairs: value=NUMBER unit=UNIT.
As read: value=900 unit=g
